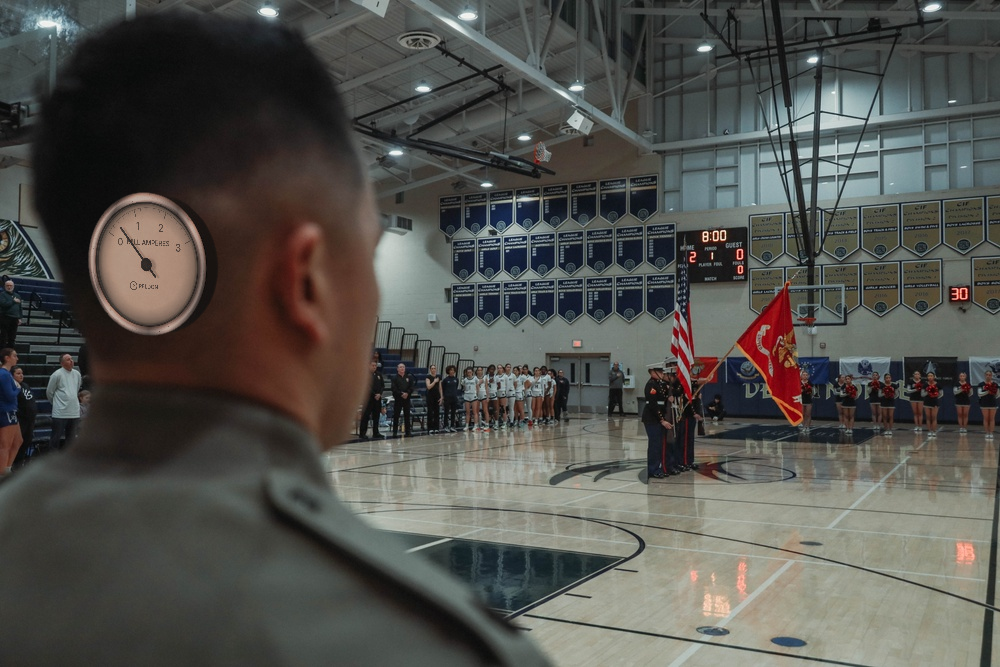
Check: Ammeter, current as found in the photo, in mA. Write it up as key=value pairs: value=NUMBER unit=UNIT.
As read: value=0.4 unit=mA
